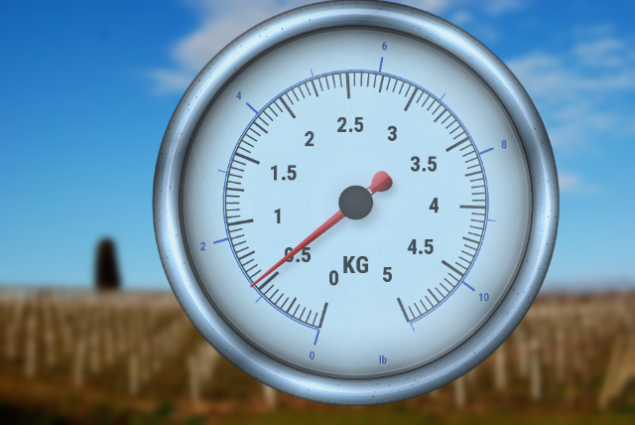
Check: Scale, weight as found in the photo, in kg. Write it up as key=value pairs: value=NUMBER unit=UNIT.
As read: value=0.55 unit=kg
